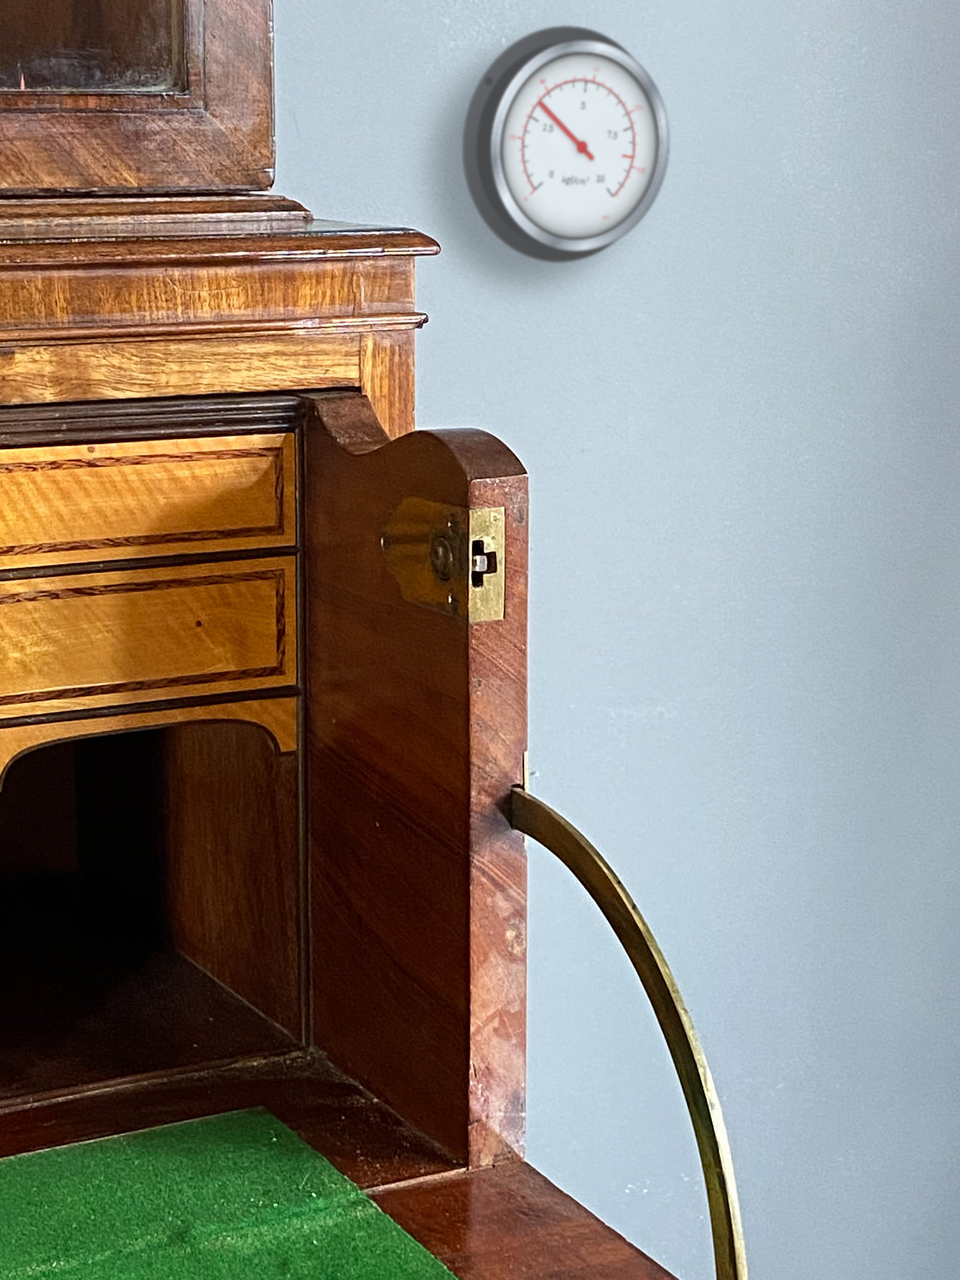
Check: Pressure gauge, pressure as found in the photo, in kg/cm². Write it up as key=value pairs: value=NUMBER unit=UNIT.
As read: value=3 unit=kg/cm²
